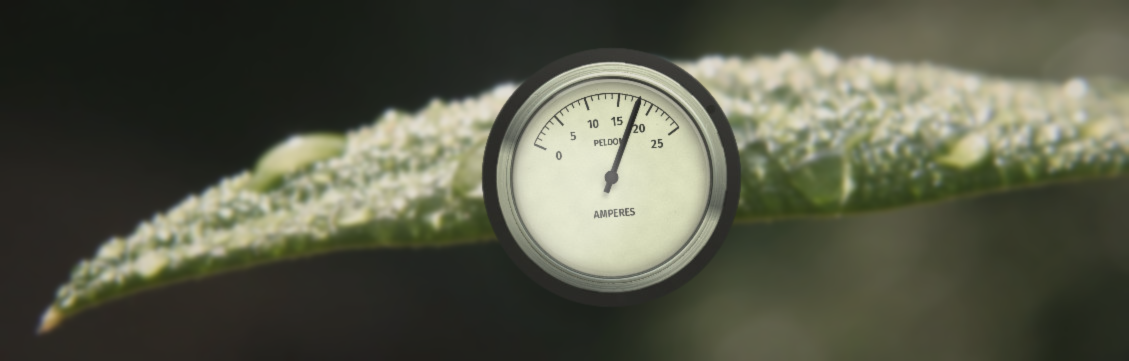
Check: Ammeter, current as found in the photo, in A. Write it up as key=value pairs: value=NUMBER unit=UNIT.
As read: value=18 unit=A
